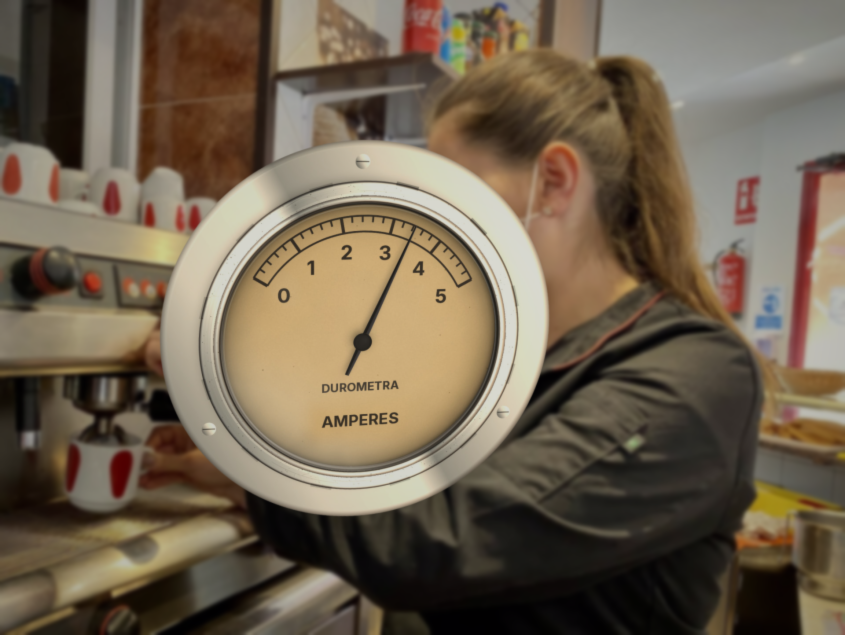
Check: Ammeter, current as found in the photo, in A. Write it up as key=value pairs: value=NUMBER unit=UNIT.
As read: value=3.4 unit=A
